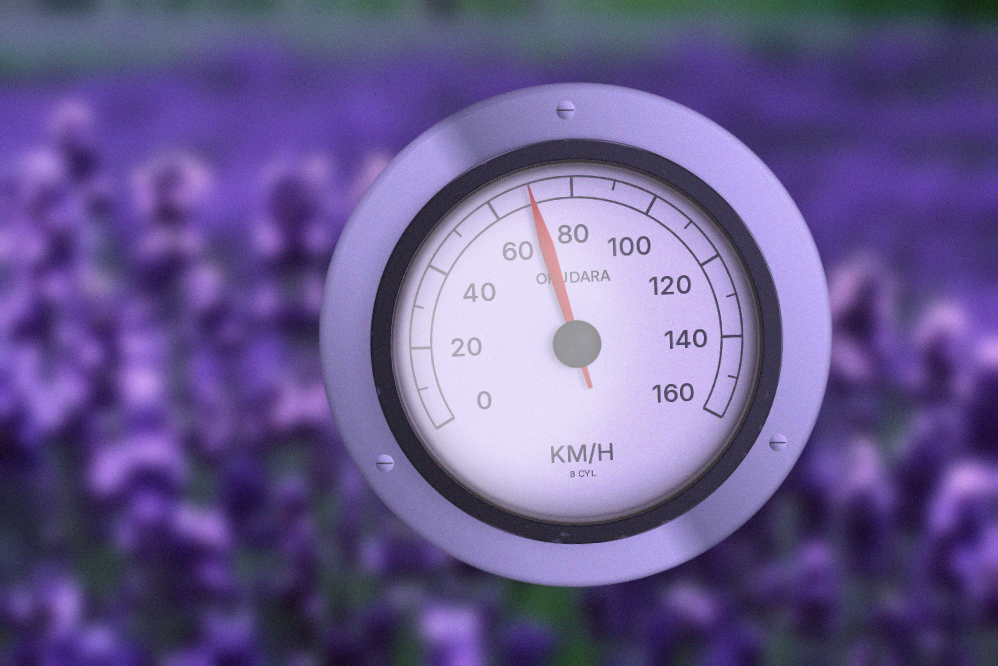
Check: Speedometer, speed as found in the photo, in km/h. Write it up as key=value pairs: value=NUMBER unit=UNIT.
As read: value=70 unit=km/h
